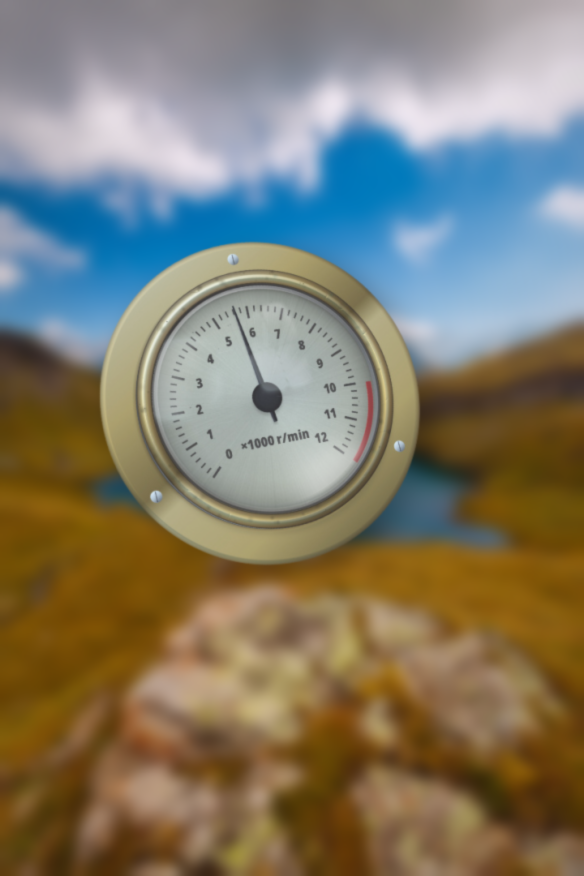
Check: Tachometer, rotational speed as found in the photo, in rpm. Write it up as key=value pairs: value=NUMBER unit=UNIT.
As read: value=5600 unit=rpm
